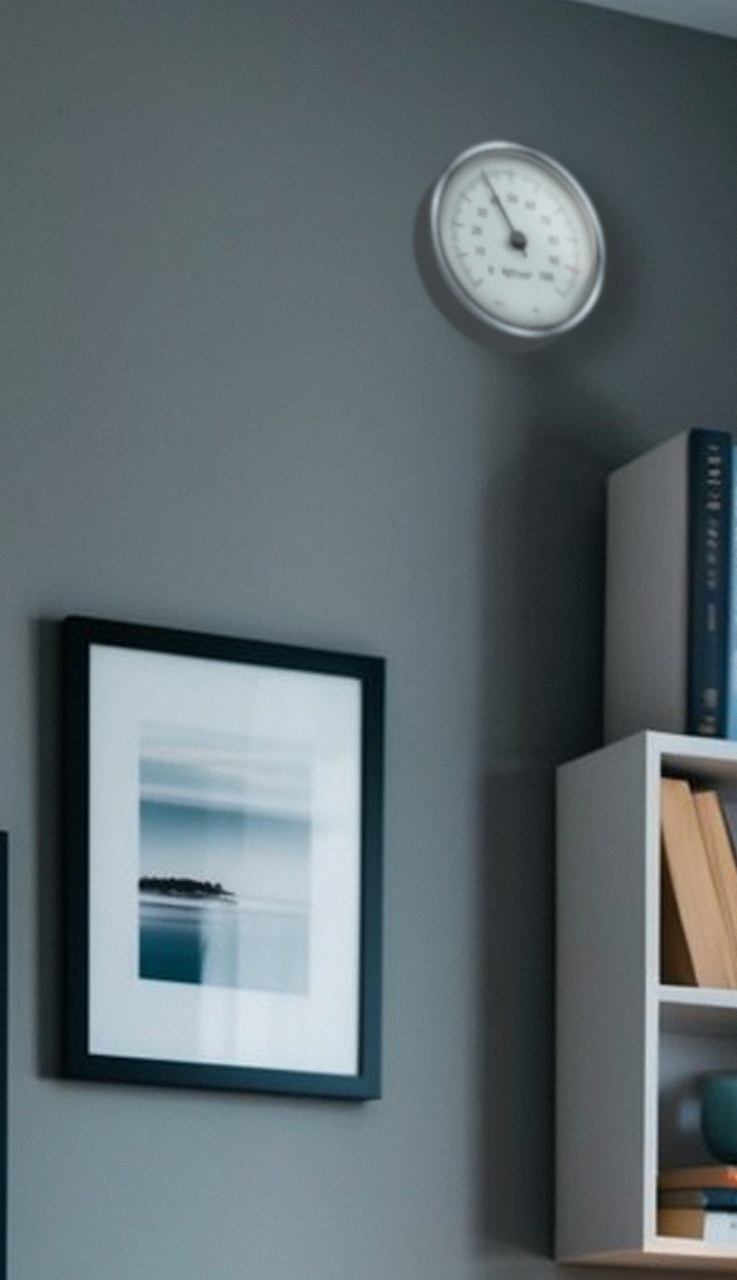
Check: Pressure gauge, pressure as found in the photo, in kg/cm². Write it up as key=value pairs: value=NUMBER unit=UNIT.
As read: value=40 unit=kg/cm²
